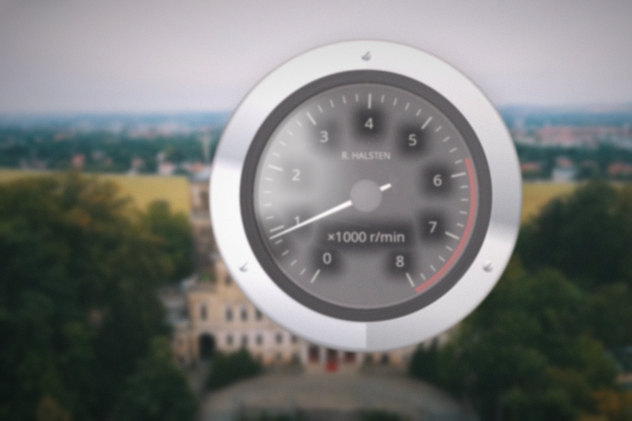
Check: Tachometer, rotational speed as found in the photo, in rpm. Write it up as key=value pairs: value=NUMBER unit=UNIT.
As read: value=900 unit=rpm
